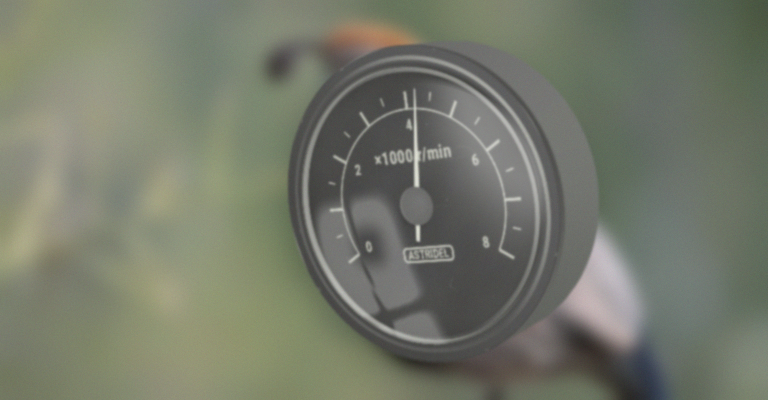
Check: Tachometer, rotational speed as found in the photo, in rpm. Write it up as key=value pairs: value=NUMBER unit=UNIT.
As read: value=4250 unit=rpm
